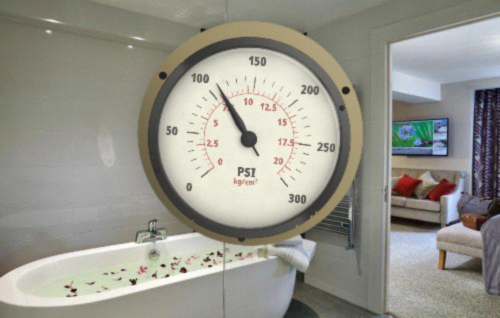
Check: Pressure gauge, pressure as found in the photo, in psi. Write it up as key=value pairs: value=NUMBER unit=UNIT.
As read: value=110 unit=psi
